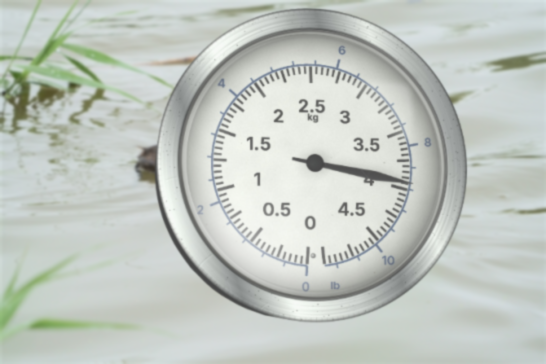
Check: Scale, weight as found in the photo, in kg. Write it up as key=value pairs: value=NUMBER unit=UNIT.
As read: value=3.95 unit=kg
